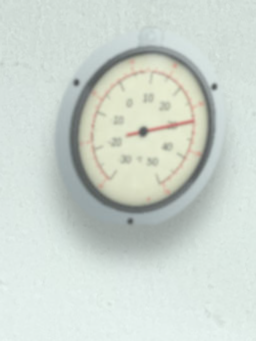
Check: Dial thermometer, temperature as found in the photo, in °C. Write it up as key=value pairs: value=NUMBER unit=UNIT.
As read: value=30 unit=°C
